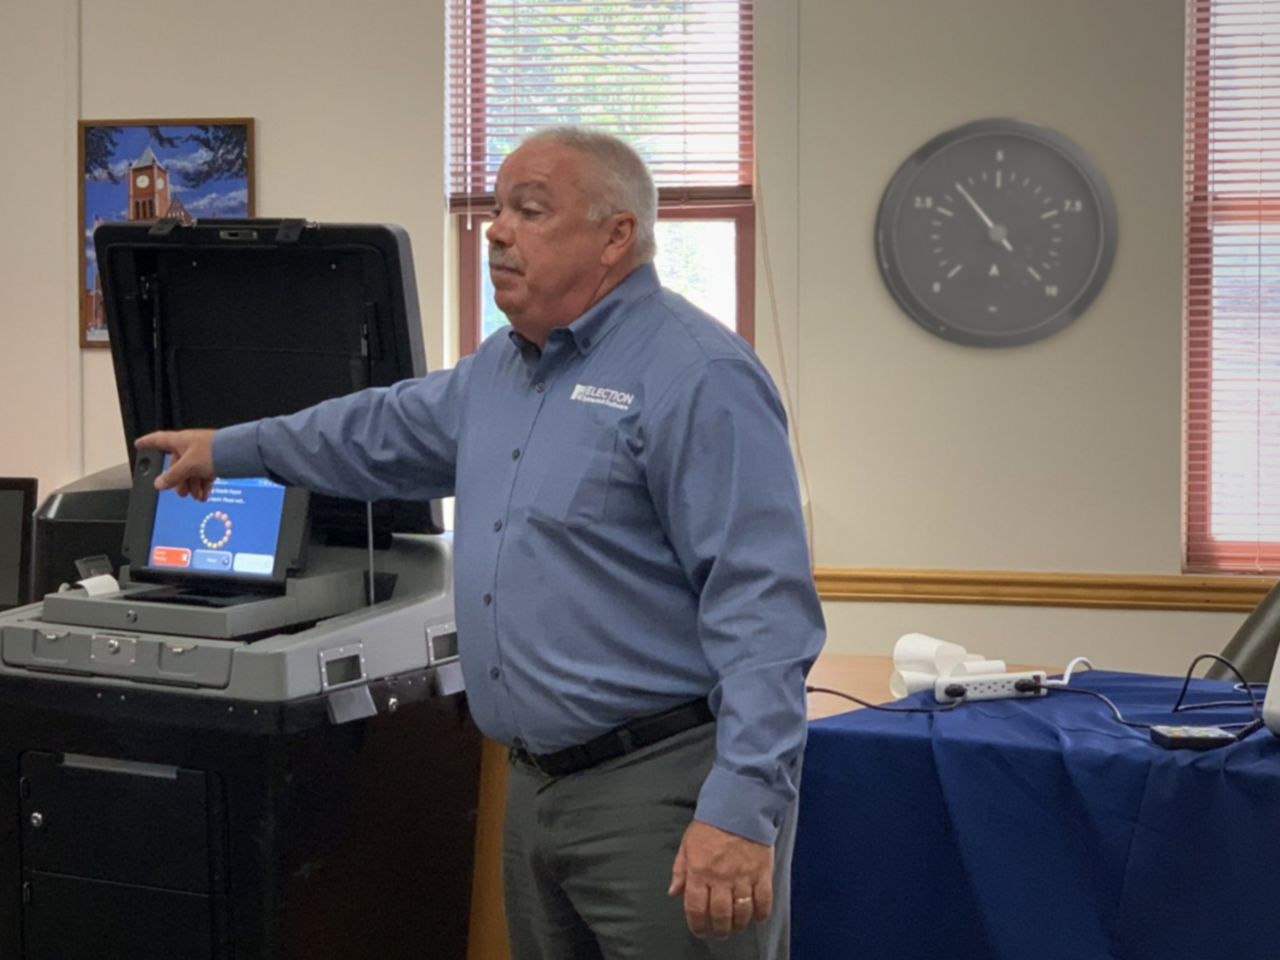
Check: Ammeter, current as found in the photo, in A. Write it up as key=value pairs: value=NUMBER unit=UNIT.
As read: value=3.5 unit=A
